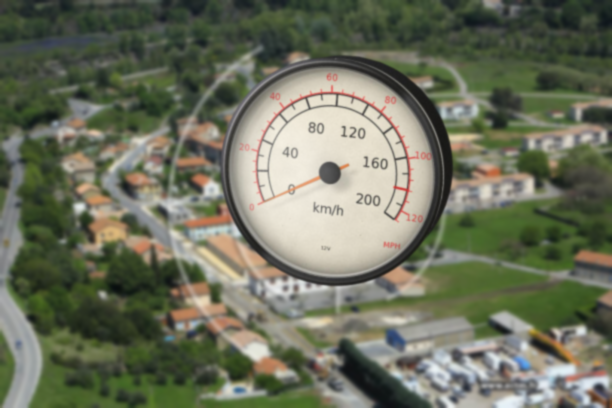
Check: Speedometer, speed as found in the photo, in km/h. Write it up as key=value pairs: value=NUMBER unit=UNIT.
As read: value=0 unit=km/h
